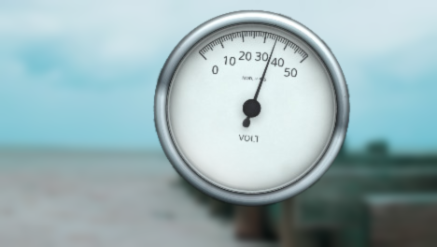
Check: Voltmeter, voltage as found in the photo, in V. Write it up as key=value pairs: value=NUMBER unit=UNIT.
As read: value=35 unit=V
